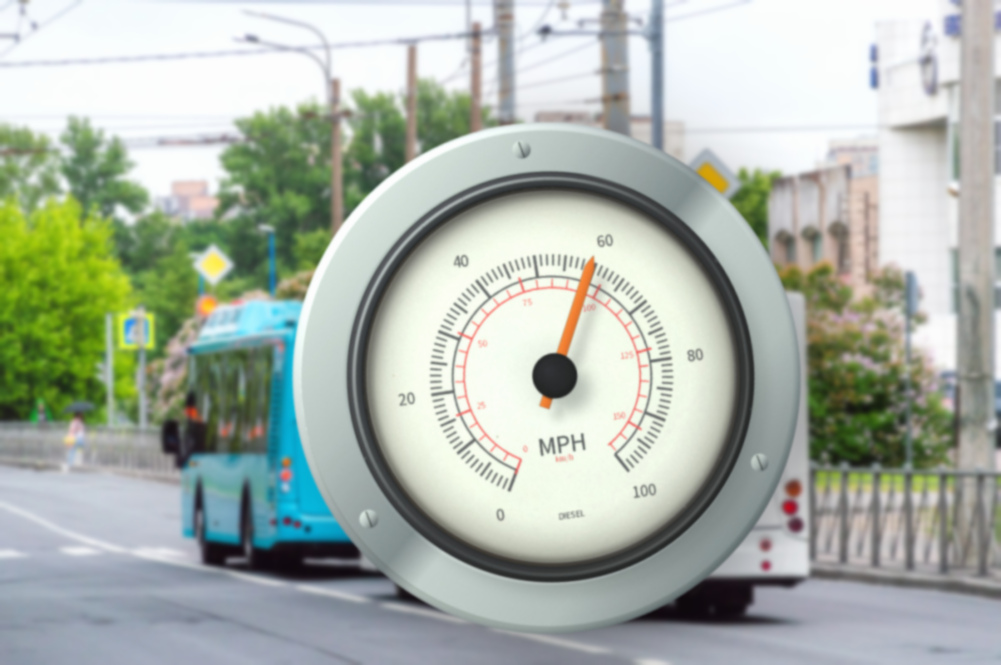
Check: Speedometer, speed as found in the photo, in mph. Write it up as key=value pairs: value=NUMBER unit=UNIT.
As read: value=59 unit=mph
